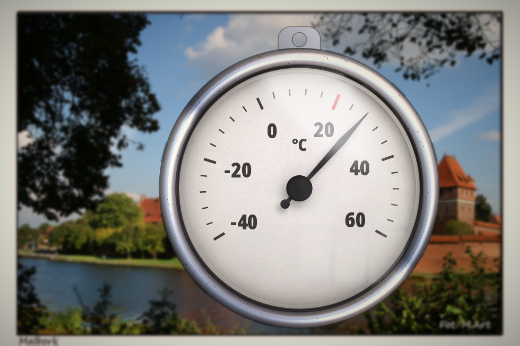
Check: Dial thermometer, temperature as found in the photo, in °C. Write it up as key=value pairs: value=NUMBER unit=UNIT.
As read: value=28 unit=°C
